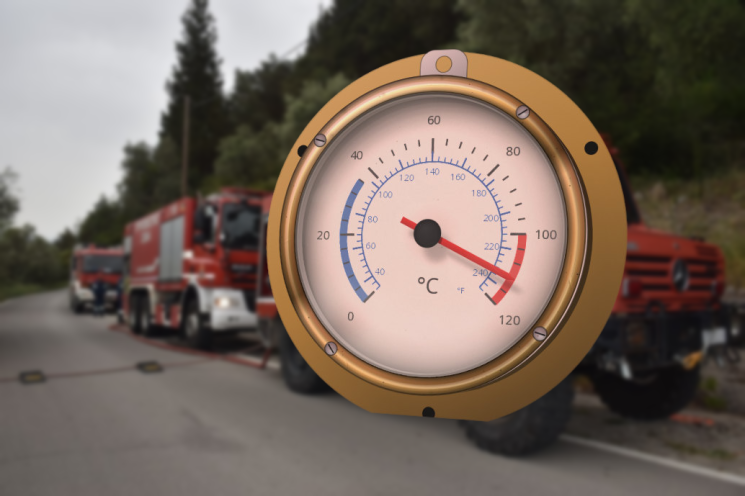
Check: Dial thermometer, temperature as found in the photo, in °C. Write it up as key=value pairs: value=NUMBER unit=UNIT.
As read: value=112 unit=°C
